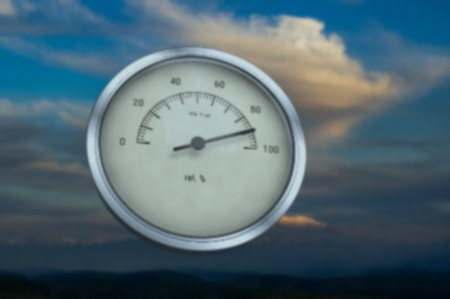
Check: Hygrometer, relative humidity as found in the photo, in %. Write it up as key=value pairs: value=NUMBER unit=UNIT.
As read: value=90 unit=%
